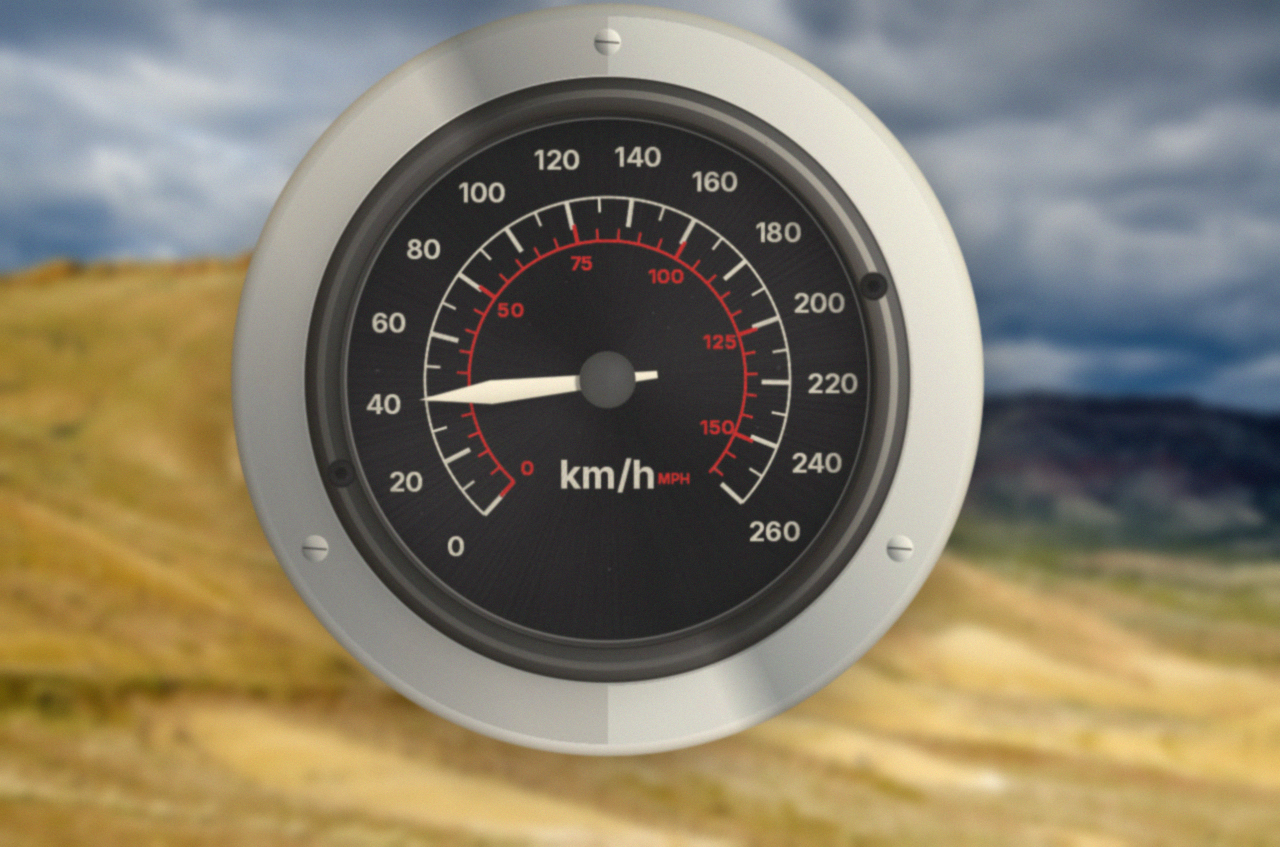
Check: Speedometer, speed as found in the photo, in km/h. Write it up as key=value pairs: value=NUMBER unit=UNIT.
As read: value=40 unit=km/h
